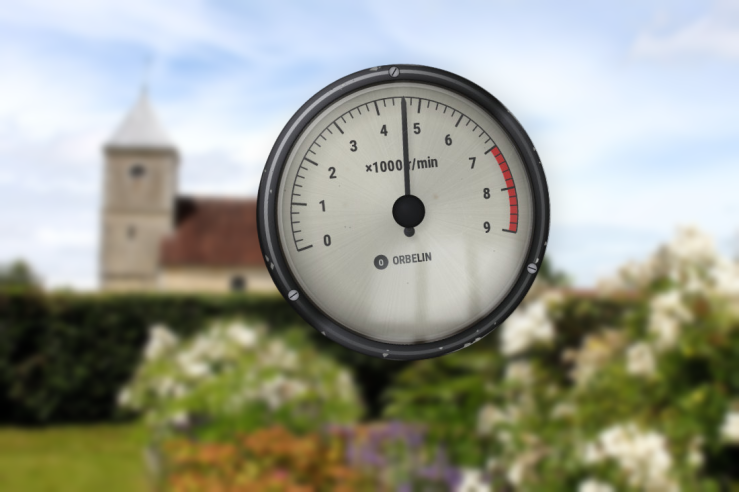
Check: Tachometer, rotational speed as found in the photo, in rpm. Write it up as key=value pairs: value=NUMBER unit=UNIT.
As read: value=4600 unit=rpm
